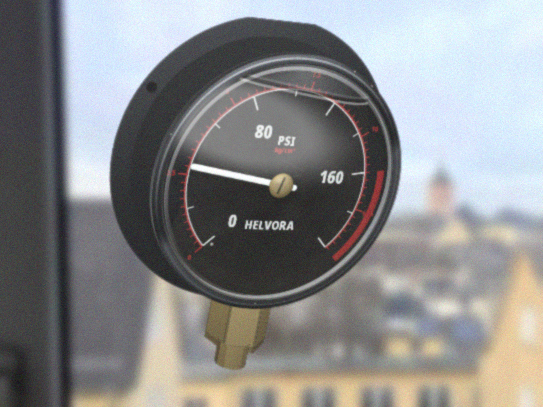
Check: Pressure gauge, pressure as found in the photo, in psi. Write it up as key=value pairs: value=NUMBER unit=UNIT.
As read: value=40 unit=psi
